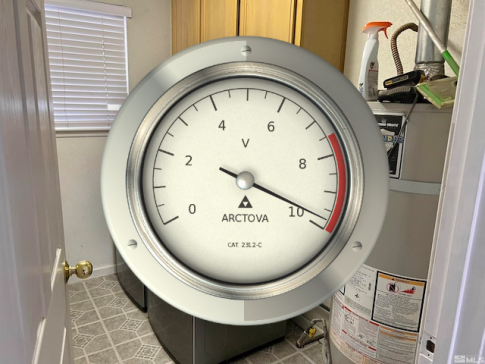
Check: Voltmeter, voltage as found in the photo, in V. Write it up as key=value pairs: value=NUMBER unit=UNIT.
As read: value=9.75 unit=V
